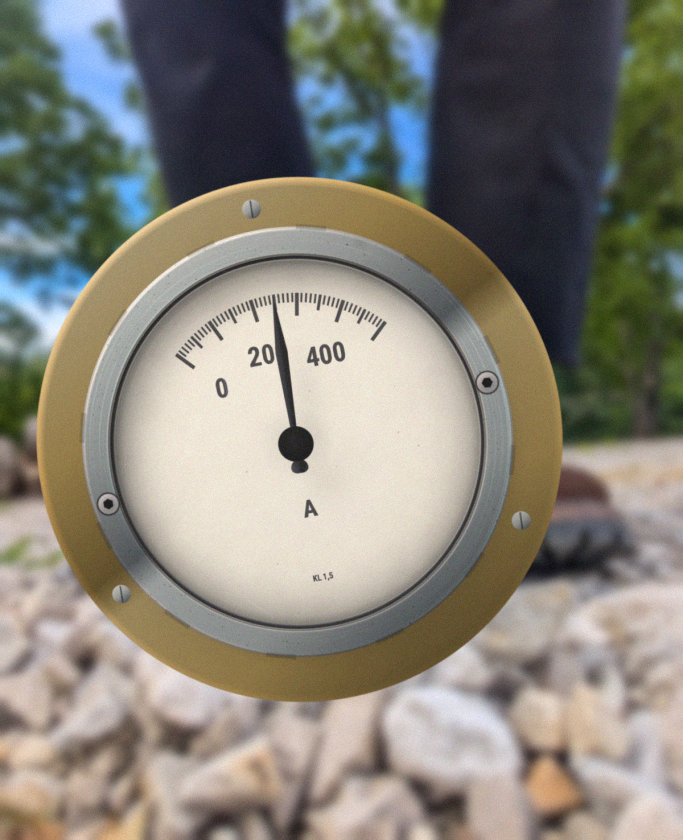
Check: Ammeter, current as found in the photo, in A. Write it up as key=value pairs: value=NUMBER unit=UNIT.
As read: value=250 unit=A
